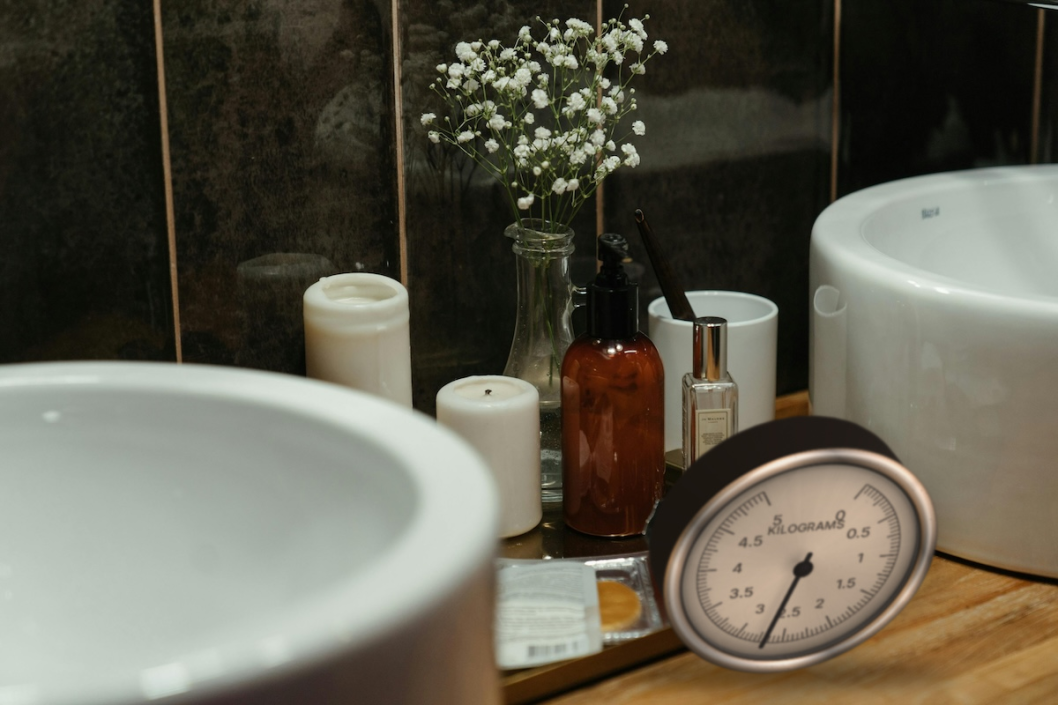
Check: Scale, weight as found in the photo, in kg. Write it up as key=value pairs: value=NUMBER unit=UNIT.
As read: value=2.75 unit=kg
